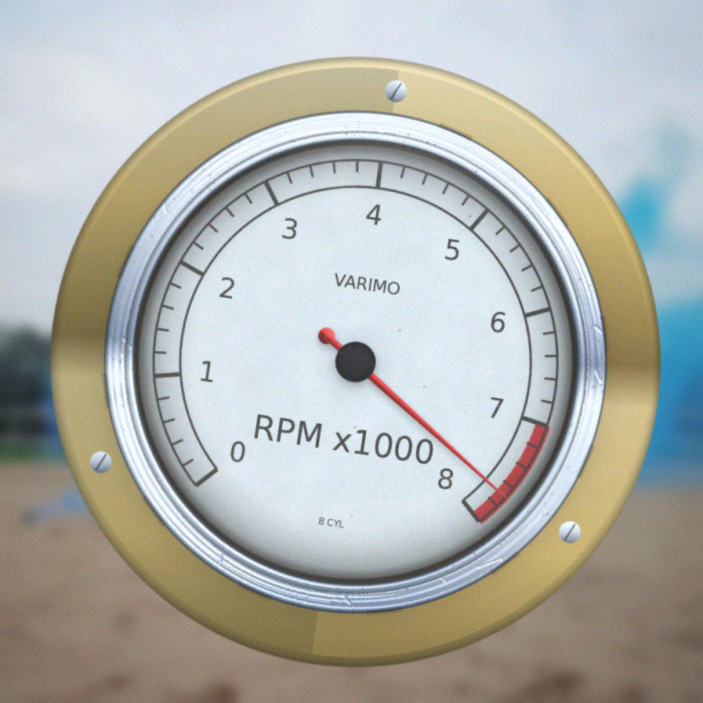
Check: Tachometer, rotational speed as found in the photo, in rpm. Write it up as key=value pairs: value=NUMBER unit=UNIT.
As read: value=7700 unit=rpm
